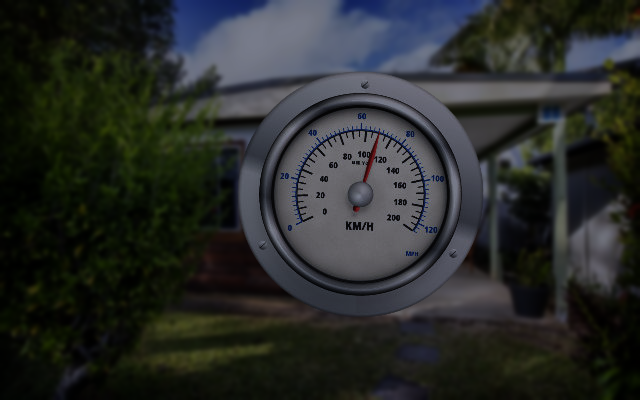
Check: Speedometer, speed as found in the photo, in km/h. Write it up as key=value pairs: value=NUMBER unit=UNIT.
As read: value=110 unit=km/h
